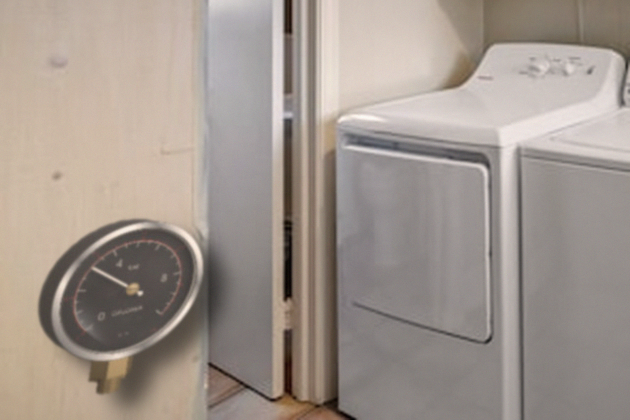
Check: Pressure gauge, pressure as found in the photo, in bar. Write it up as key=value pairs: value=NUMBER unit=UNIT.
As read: value=3 unit=bar
